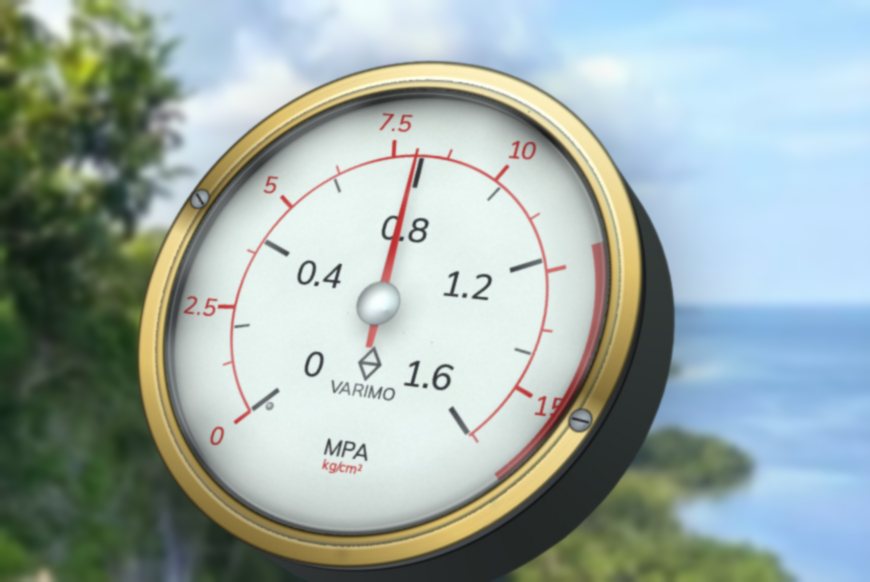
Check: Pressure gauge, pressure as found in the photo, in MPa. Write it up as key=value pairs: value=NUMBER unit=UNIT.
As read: value=0.8 unit=MPa
